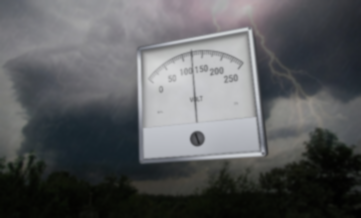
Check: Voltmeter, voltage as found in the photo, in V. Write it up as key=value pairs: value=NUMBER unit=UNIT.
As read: value=125 unit=V
